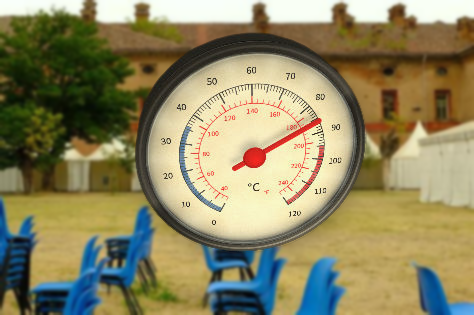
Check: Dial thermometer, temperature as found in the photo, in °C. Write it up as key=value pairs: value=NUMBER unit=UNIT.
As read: value=85 unit=°C
